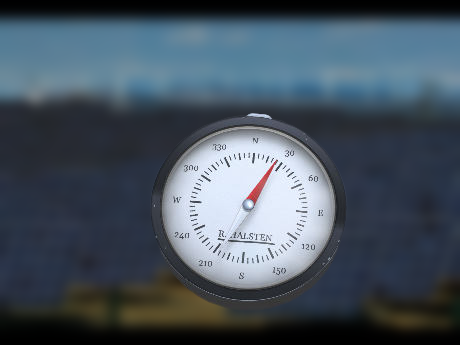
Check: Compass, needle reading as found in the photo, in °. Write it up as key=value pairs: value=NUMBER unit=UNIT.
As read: value=25 unit=°
